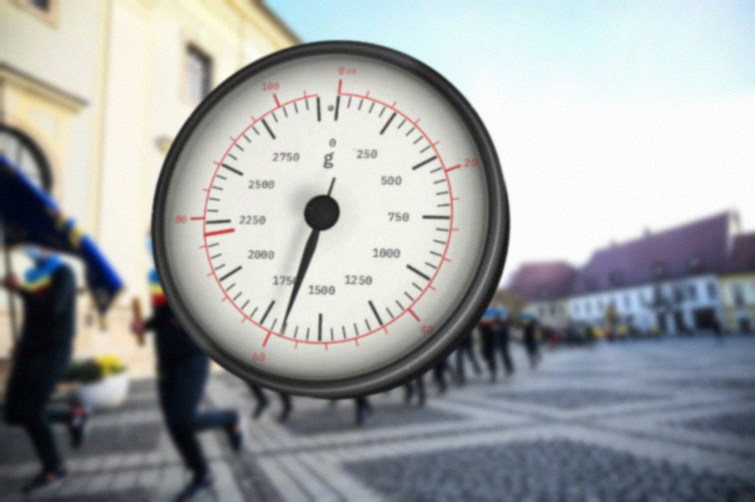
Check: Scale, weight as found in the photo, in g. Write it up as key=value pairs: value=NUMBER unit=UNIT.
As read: value=1650 unit=g
